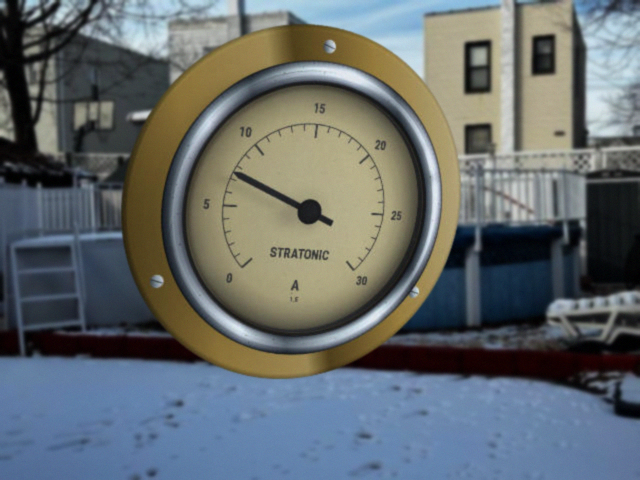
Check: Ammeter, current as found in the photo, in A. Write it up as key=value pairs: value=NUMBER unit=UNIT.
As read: value=7.5 unit=A
